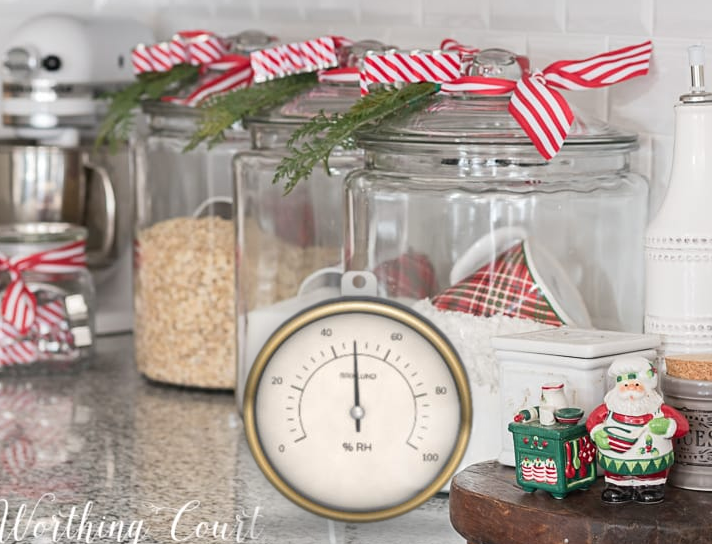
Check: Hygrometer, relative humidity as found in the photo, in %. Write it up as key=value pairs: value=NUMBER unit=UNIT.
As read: value=48 unit=%
